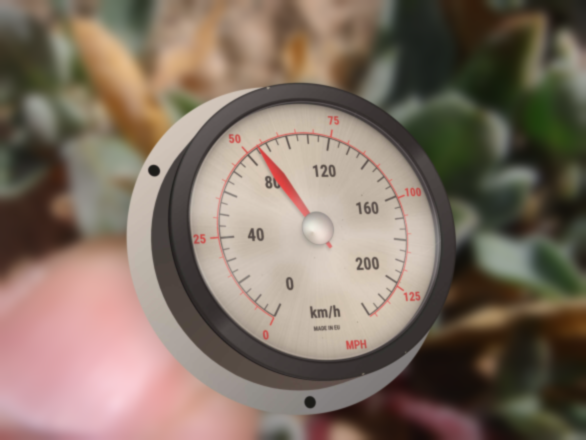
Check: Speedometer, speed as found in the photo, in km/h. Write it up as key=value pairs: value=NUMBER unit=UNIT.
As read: value=85 unit=km/h
